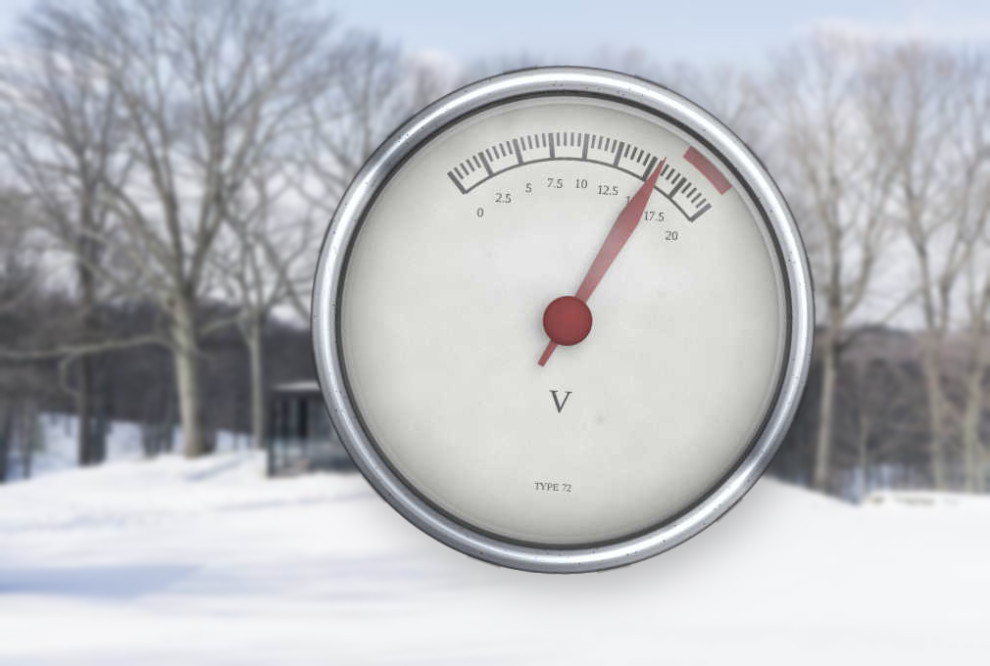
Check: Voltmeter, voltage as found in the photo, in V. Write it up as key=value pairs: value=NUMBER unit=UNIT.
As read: value=15.5 unit=V
